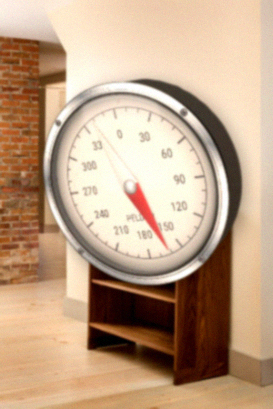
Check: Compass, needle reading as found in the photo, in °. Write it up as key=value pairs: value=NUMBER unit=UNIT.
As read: value=160 unit=°
